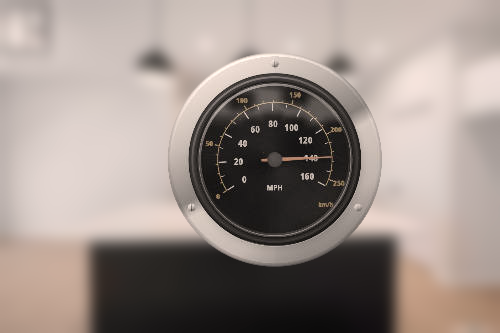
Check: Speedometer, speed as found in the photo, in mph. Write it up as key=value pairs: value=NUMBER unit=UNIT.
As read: value=140 unit=mph
